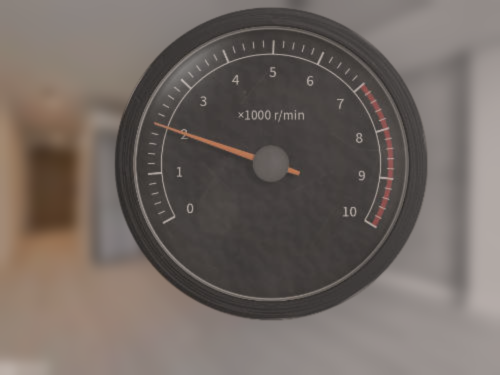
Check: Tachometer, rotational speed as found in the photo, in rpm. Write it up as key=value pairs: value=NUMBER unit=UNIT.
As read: value=2000 unit=rpm
